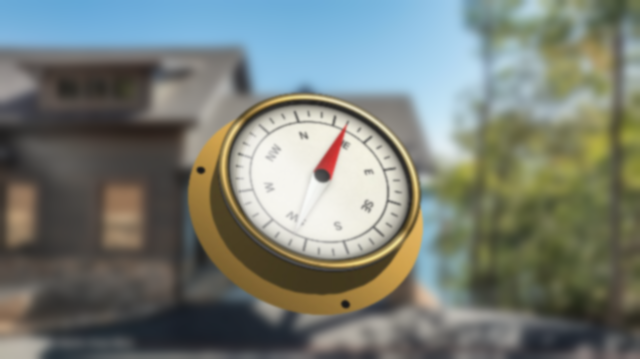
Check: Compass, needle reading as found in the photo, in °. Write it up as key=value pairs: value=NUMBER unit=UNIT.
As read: value=40 unit=°
